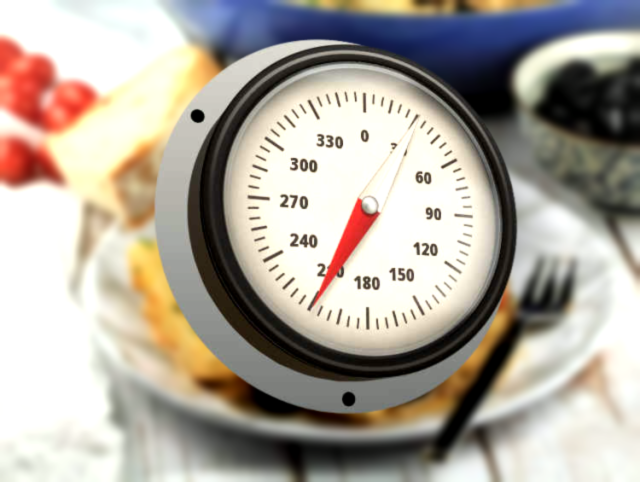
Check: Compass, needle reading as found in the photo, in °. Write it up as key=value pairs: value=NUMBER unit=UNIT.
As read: value=210 unit=°
